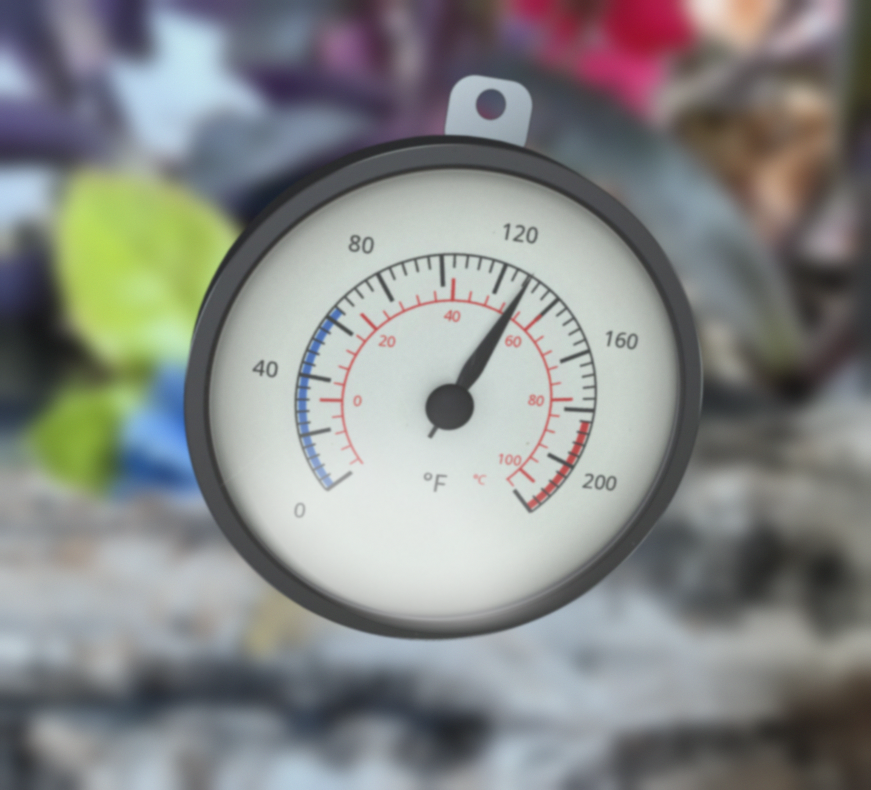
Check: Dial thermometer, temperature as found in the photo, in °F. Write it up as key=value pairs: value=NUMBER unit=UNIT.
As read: value=128 unit=°F
